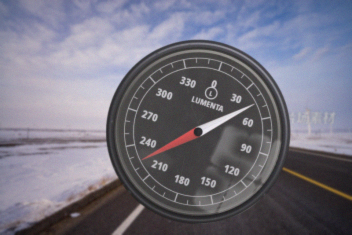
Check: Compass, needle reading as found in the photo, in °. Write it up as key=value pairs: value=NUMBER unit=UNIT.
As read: value=225 unit=°
